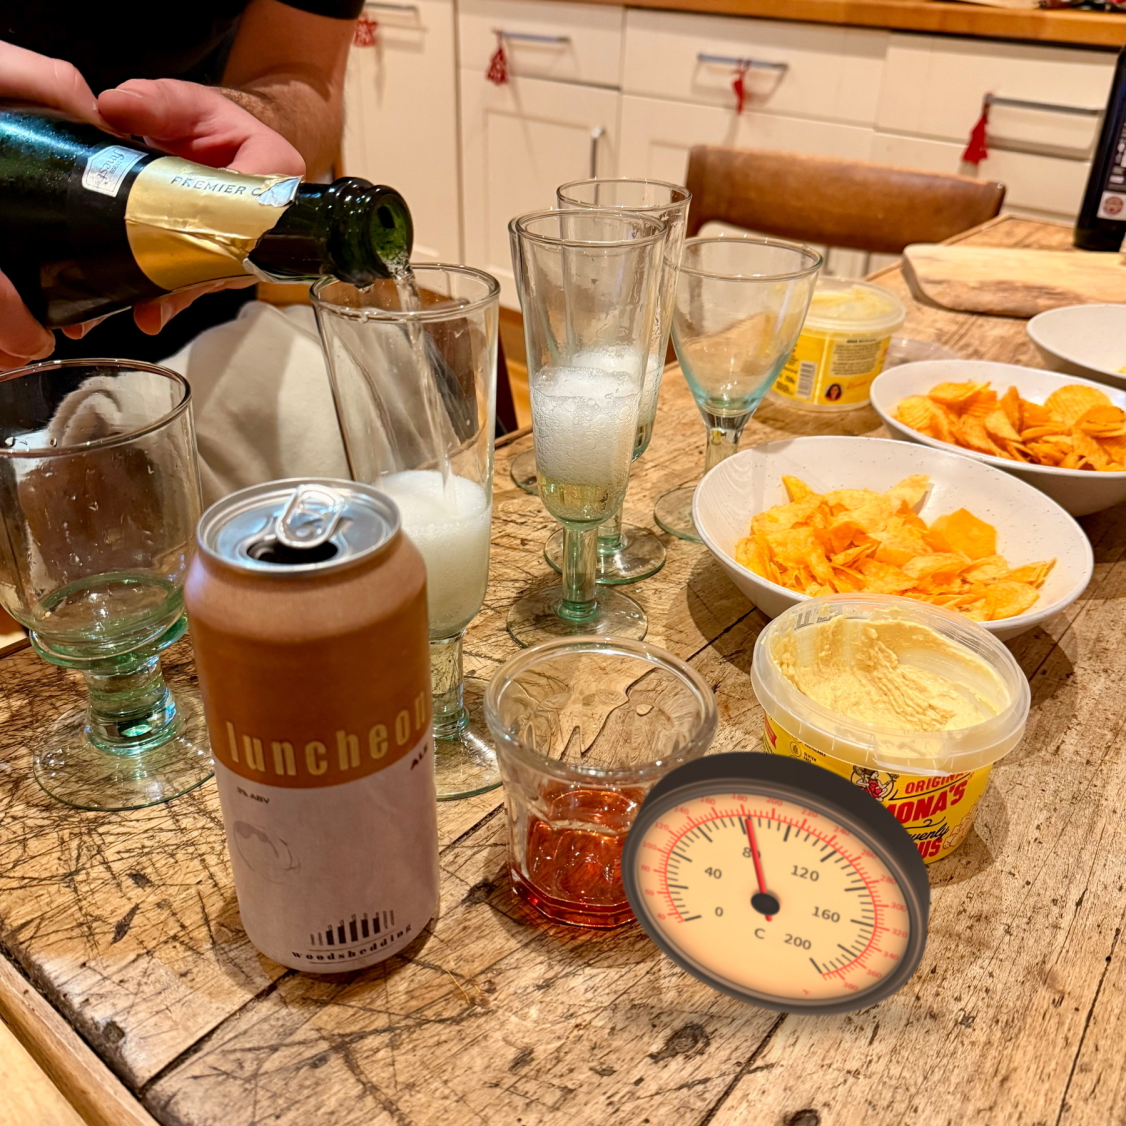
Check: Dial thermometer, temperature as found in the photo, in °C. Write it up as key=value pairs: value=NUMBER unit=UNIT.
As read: value=84 unit=°C
